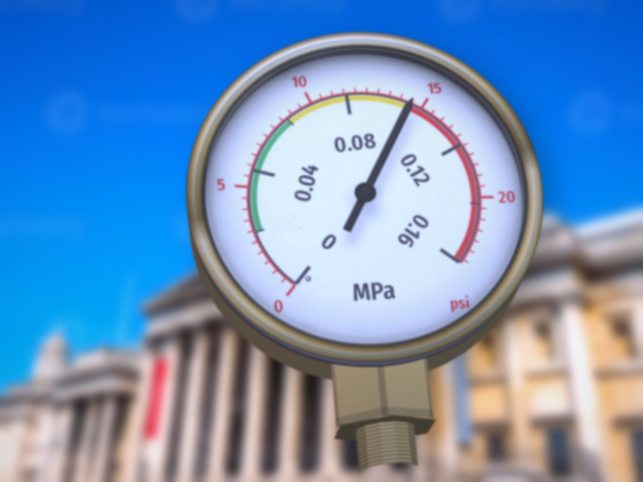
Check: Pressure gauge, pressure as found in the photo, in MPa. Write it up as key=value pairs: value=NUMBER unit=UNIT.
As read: value=0.1 unit=MPa
